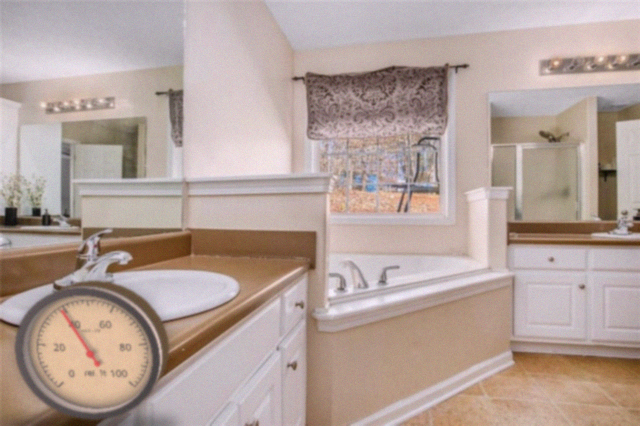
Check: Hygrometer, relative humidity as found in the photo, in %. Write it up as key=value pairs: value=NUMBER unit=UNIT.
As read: value=40 unit=%
